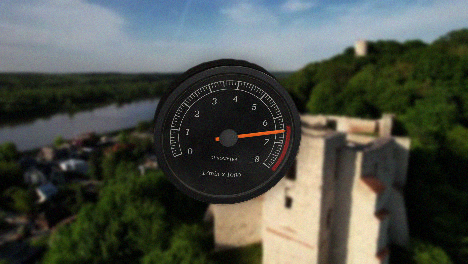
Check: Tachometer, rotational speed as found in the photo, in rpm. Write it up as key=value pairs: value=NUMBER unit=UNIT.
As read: value=6500 unit=rpm
